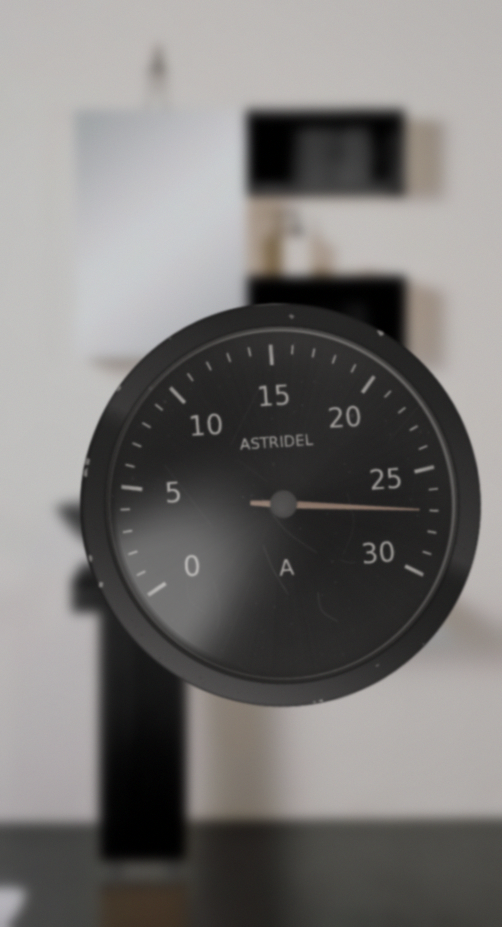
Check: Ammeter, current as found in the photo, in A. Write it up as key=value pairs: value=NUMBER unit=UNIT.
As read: value=27 unit=A
